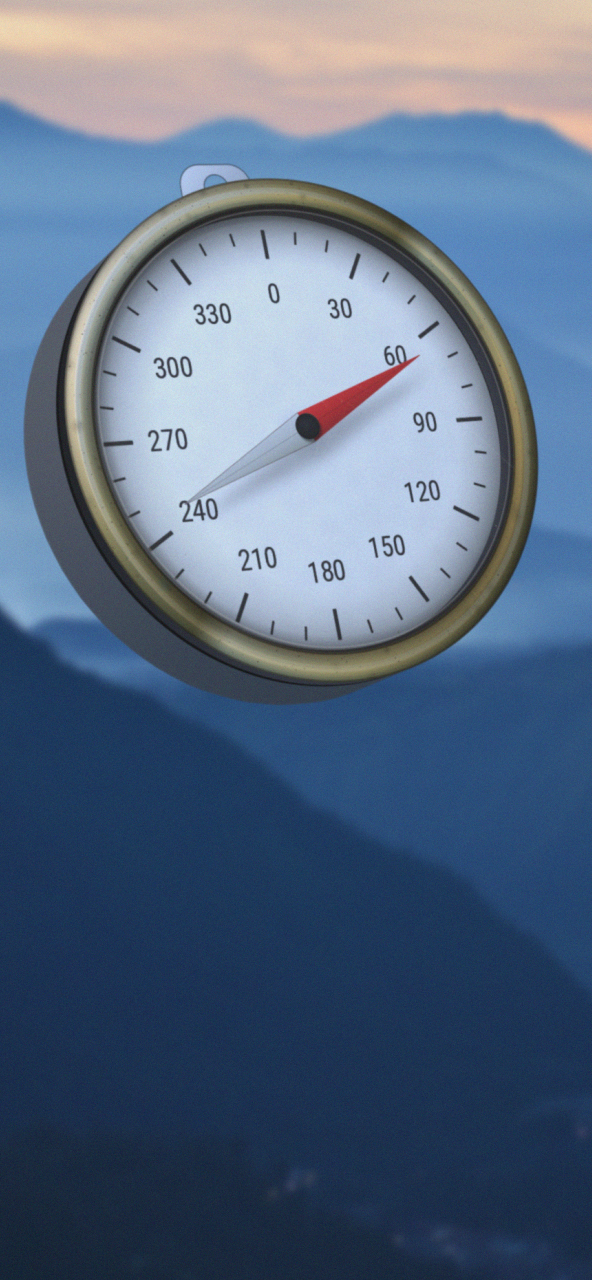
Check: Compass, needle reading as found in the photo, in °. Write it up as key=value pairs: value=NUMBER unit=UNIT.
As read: value=65 unit=°
